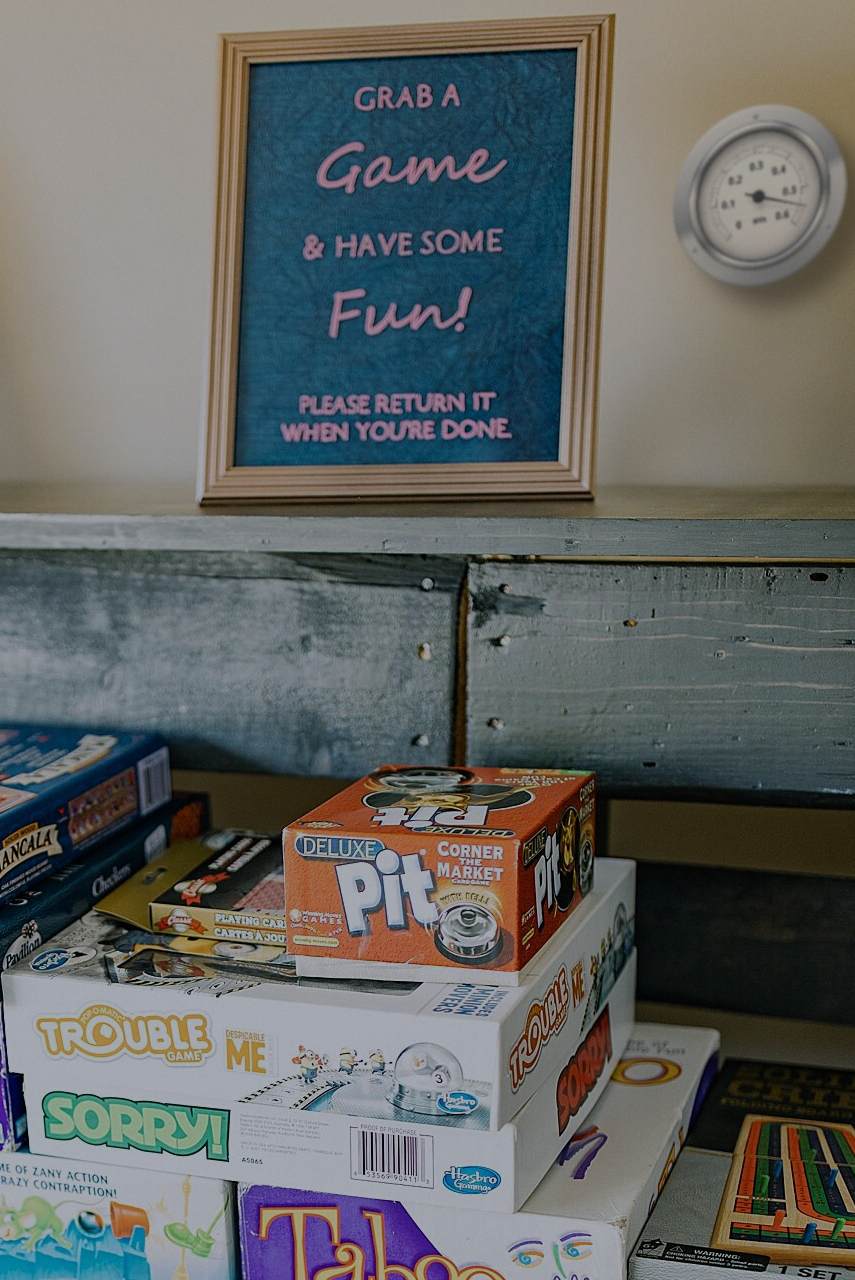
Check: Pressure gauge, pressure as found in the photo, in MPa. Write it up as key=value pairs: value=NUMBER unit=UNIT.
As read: value=0.55 unit=MPa
